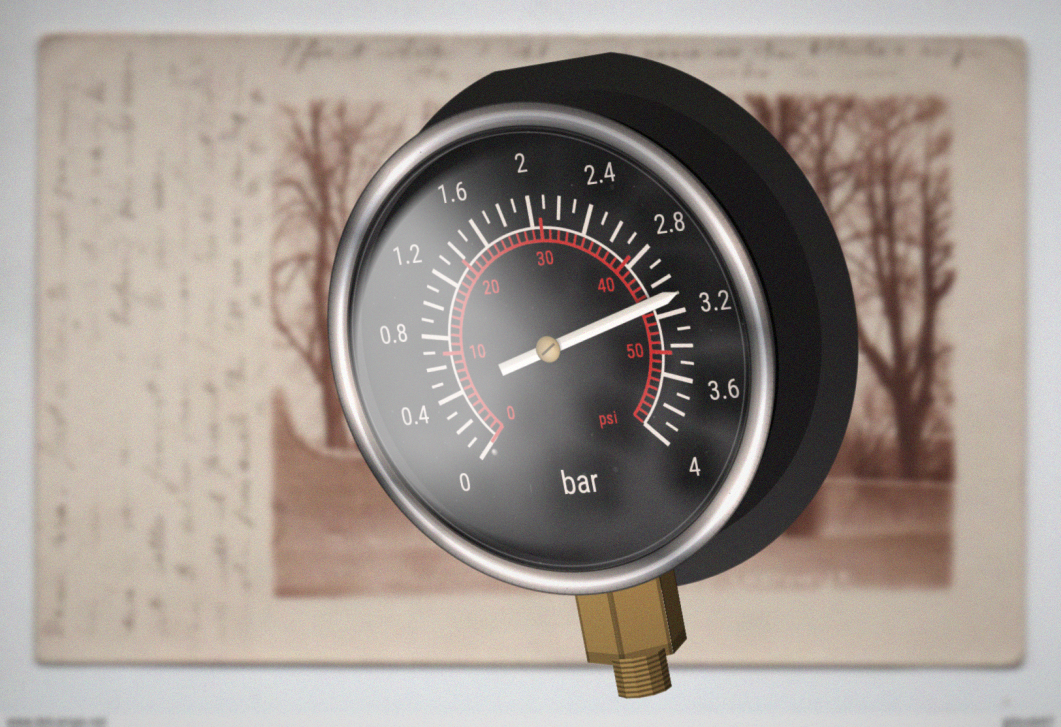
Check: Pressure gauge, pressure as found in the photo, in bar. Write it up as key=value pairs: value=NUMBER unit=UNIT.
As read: value=3.1 unit=bar
